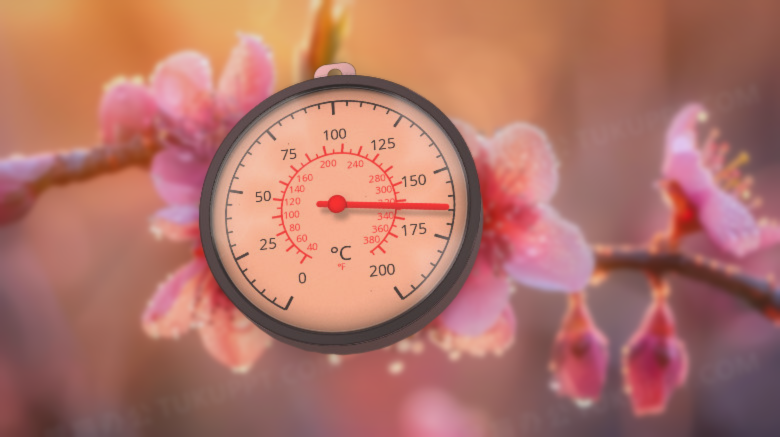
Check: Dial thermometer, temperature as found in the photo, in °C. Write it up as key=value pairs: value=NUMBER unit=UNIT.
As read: value=165 unit=°C
